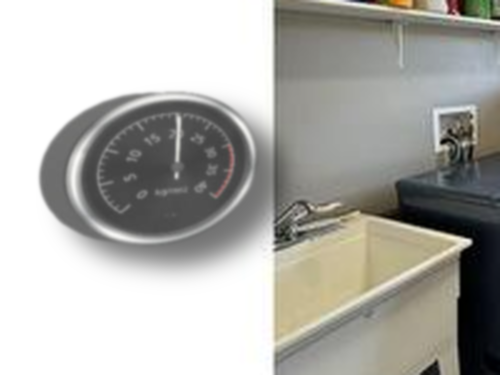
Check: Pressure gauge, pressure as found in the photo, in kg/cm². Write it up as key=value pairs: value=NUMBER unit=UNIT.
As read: value=20 unit=kg/cm²
